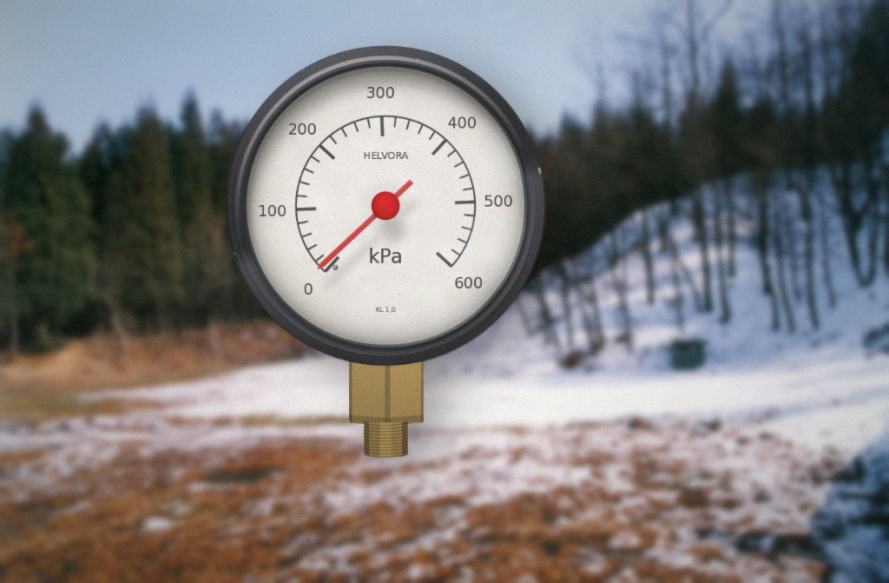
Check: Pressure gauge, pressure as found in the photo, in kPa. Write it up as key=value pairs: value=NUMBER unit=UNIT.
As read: value=10 unit=kPa
